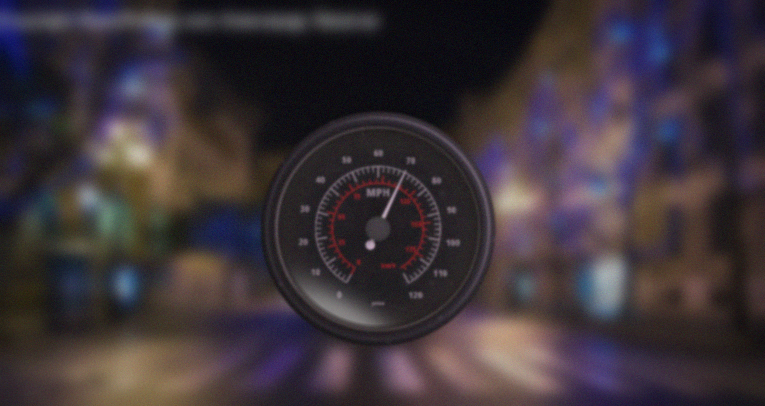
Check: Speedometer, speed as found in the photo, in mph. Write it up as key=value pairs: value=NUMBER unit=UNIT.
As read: value=70 unit=mph
